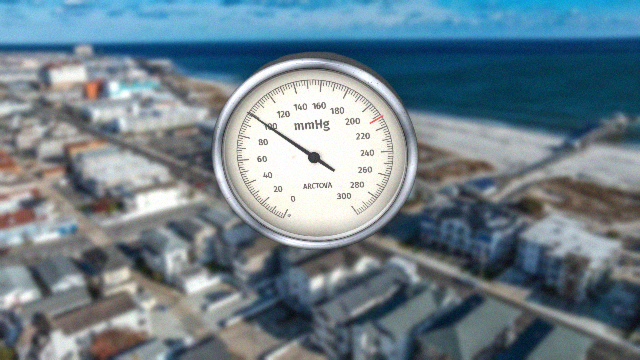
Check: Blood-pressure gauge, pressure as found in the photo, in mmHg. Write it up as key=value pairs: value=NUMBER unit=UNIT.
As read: value=100 unit=mmHg
